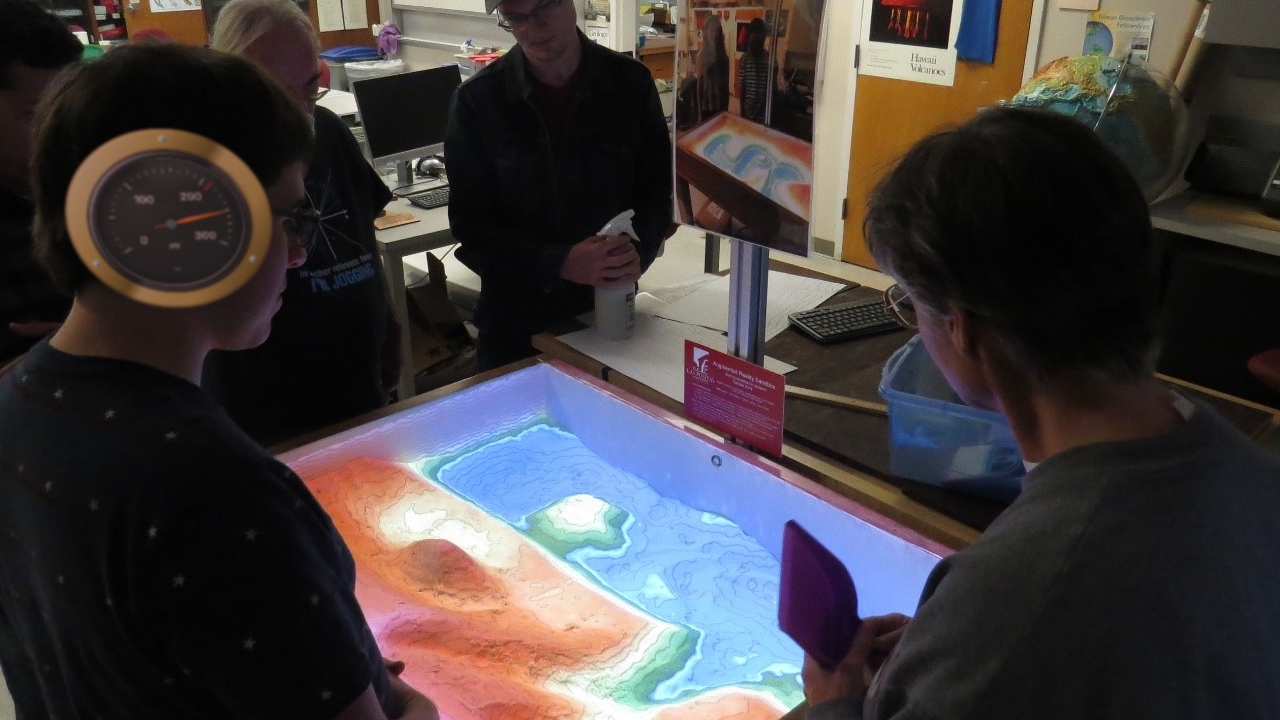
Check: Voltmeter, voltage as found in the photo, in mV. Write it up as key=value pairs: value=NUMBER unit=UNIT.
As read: value=250 unit=mV
